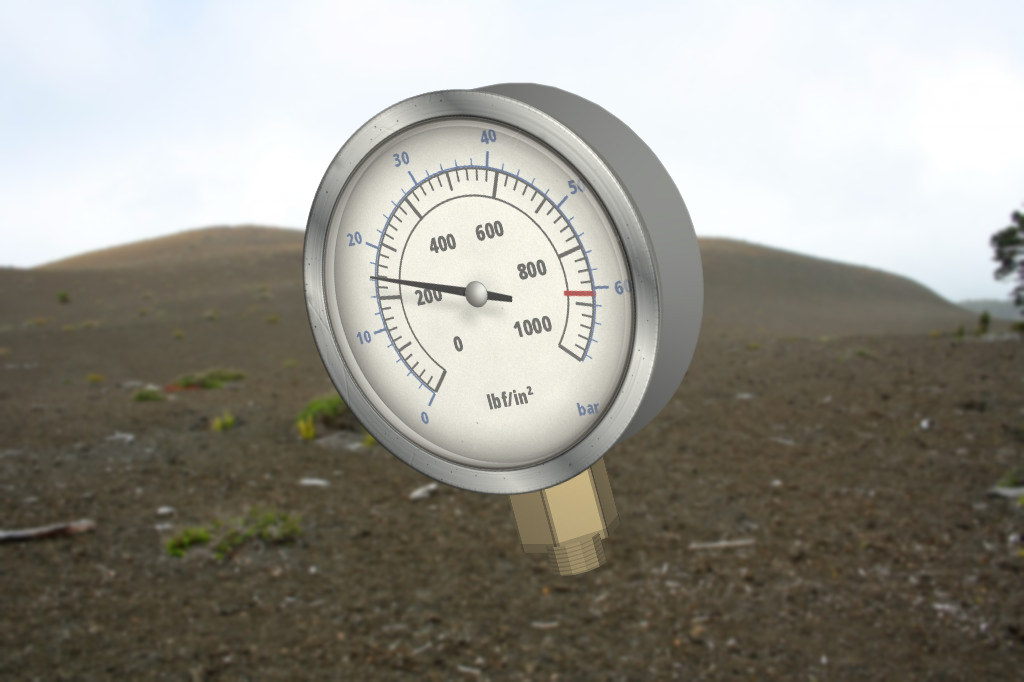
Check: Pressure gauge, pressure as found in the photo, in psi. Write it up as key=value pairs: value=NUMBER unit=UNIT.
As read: value=240 unit=psi
